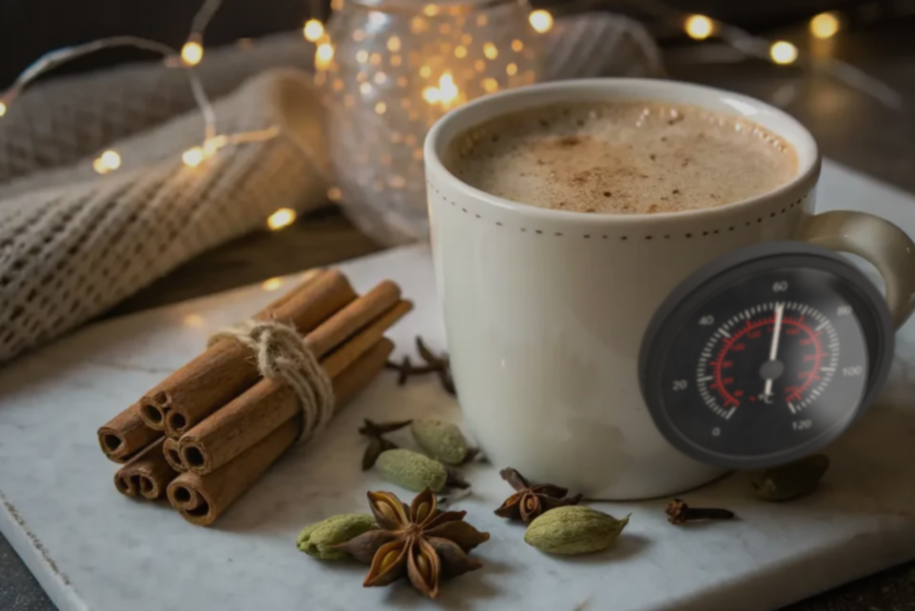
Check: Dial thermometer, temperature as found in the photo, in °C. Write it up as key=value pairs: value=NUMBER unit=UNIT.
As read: value=60 unit=°C
